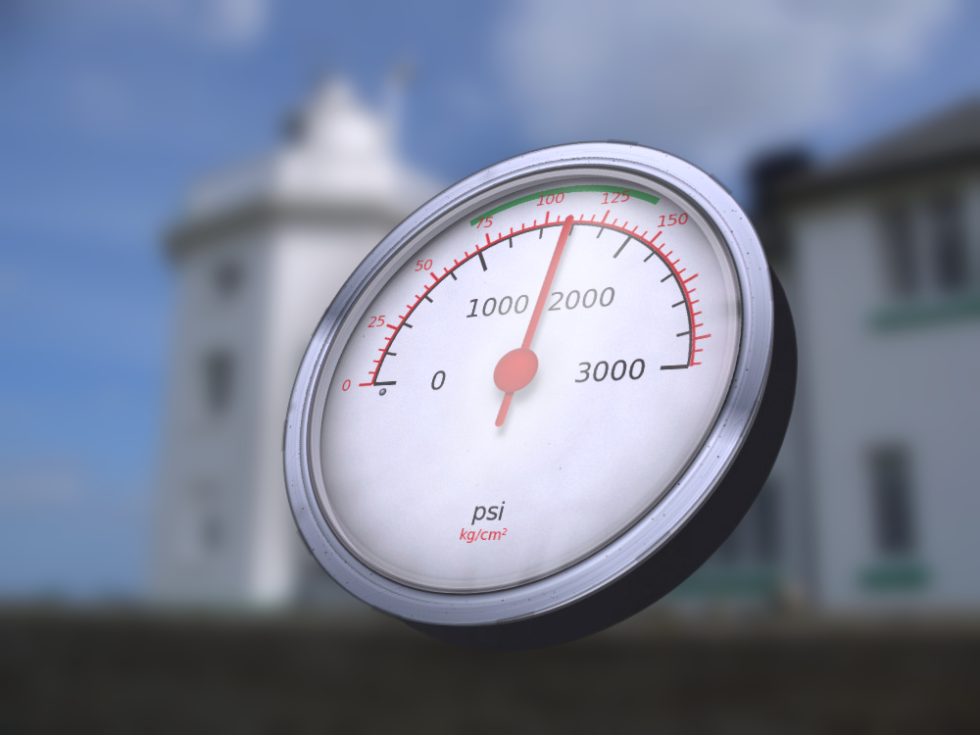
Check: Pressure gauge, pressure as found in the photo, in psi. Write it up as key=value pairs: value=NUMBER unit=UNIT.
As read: value=1600 unit=psi
